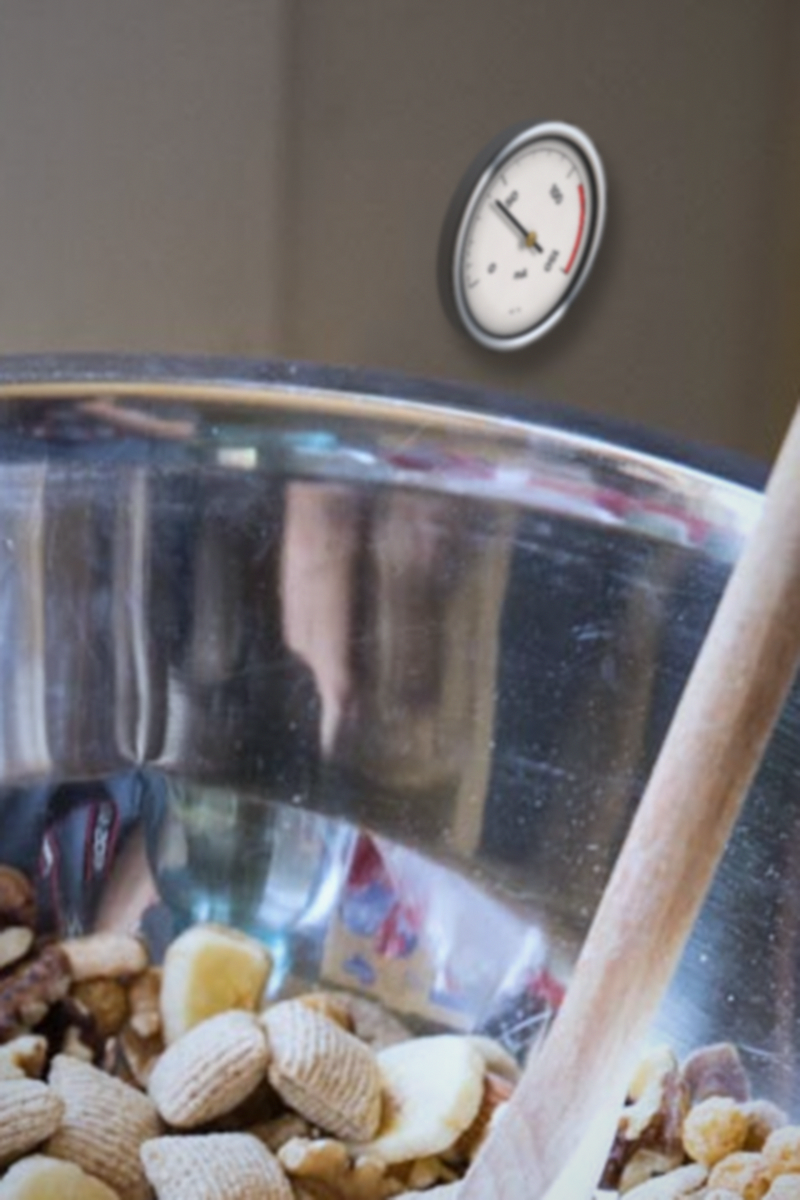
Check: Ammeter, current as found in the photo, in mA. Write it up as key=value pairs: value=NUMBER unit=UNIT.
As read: value=40 unit=mA
